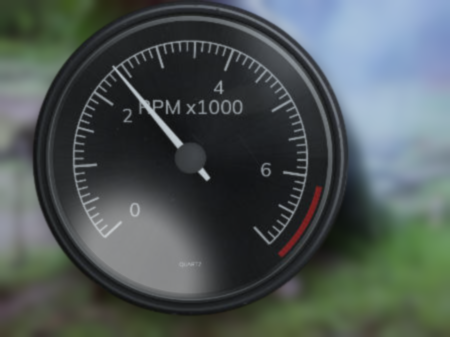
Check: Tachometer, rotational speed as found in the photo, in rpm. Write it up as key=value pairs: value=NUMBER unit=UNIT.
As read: value=2400 unit=rpm
